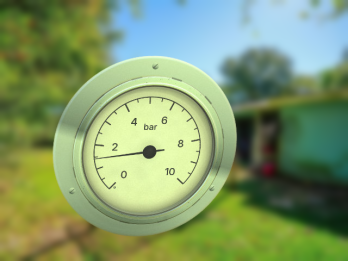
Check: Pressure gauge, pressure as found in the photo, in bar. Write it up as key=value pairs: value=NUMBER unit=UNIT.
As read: value=1.5 unit=bar
